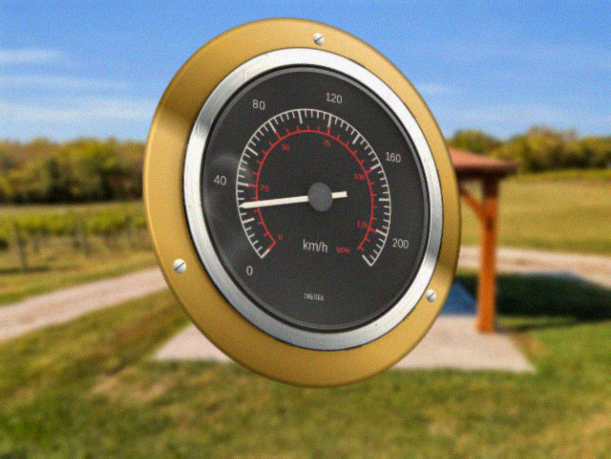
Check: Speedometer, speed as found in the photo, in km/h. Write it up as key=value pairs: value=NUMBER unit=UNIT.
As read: value=28 unit=km/h
